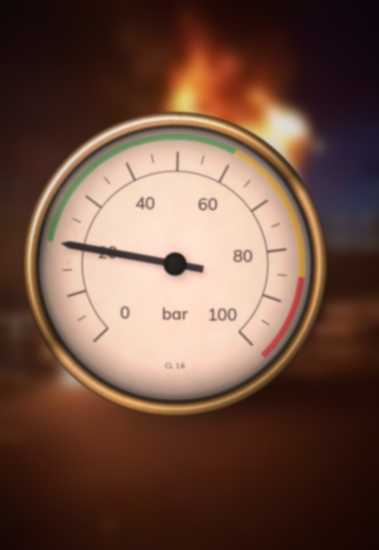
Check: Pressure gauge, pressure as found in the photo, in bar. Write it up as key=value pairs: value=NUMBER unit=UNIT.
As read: value=20 unit=bar
